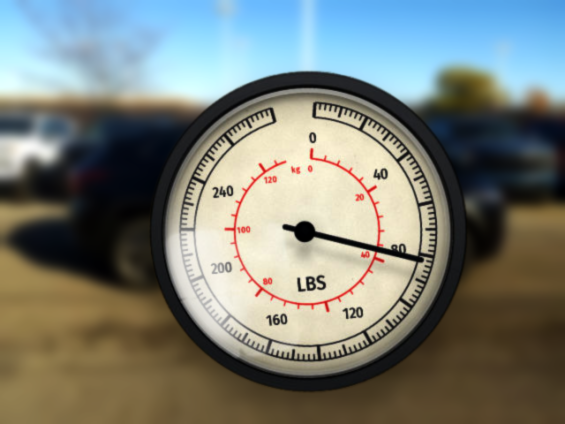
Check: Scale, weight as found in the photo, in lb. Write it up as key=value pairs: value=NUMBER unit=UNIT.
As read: value=82 unit=lb
